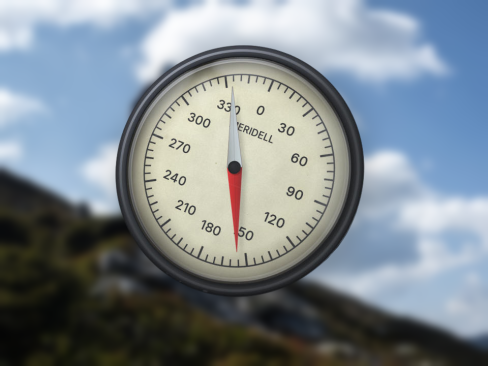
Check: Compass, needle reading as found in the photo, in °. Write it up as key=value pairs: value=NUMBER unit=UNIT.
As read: value=155 unit=°
